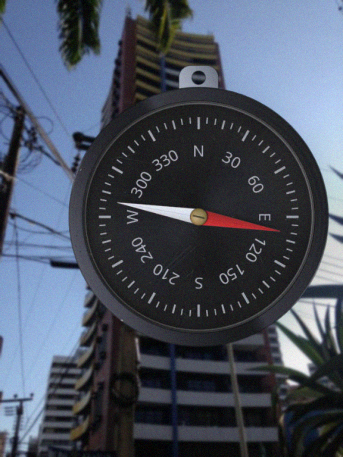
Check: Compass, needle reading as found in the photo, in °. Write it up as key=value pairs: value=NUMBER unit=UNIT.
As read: value=100 unit=°
